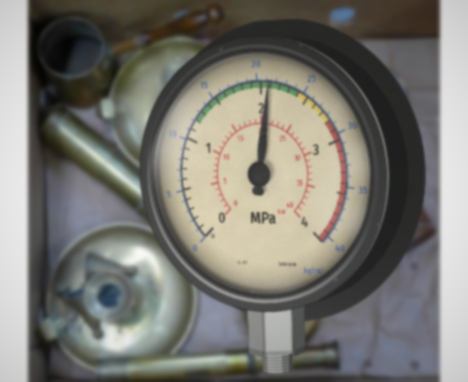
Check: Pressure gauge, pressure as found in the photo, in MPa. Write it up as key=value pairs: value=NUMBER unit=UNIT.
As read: value=2.1 unit=MPa
